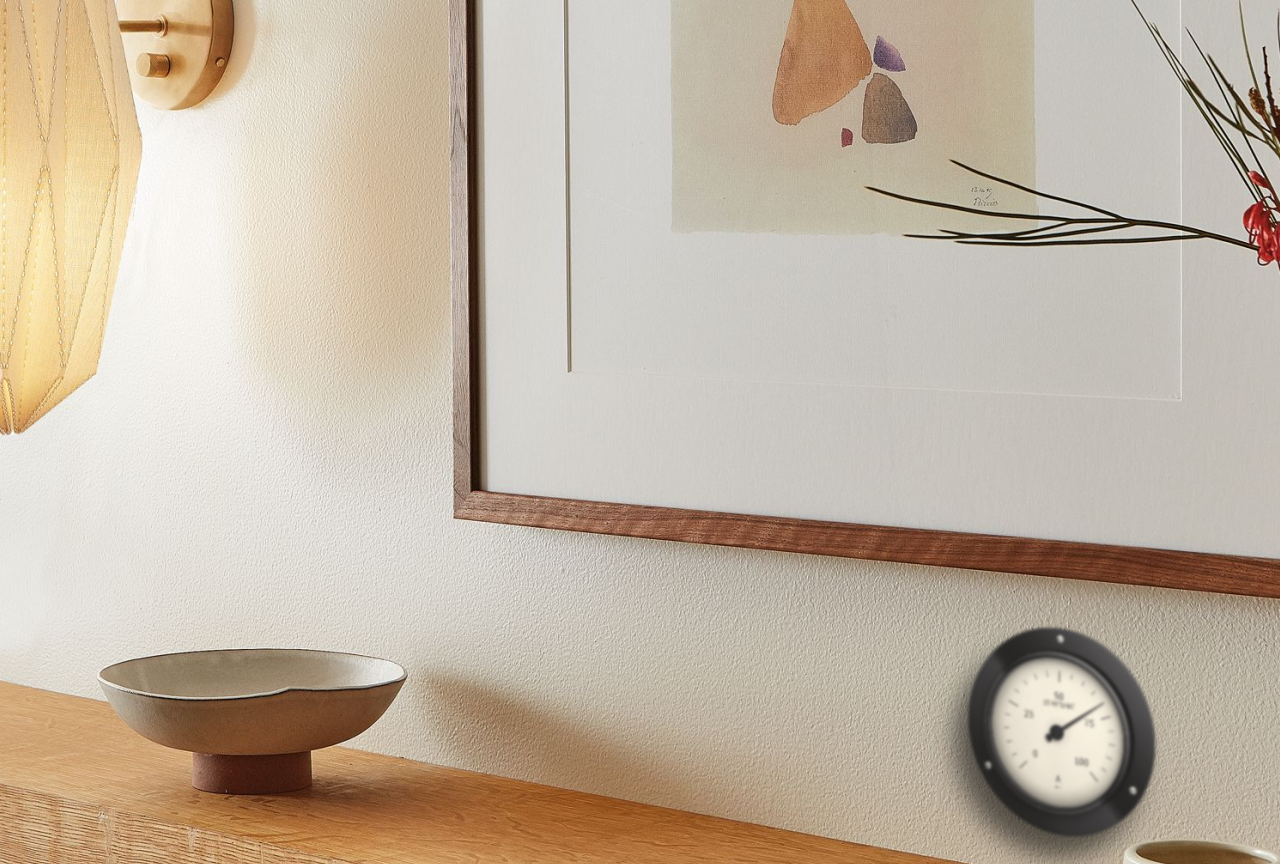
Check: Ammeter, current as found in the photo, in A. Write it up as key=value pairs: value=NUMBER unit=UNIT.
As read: value=70 unit=A
